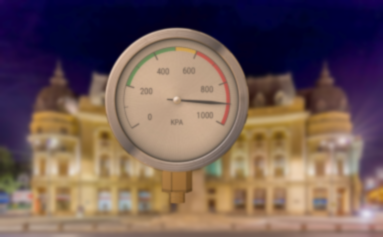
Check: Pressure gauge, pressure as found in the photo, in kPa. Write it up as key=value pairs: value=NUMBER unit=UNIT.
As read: value=900 unit=kPa
